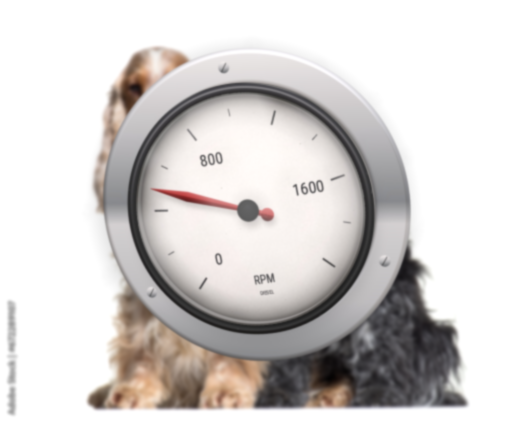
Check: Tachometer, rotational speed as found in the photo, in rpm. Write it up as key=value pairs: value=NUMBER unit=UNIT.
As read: value=500 unit=rpm
